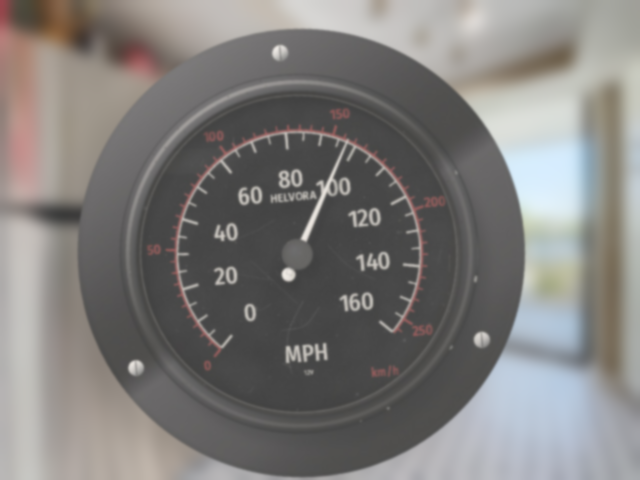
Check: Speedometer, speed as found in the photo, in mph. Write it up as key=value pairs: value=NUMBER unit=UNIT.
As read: value=97.5 unit=mph
